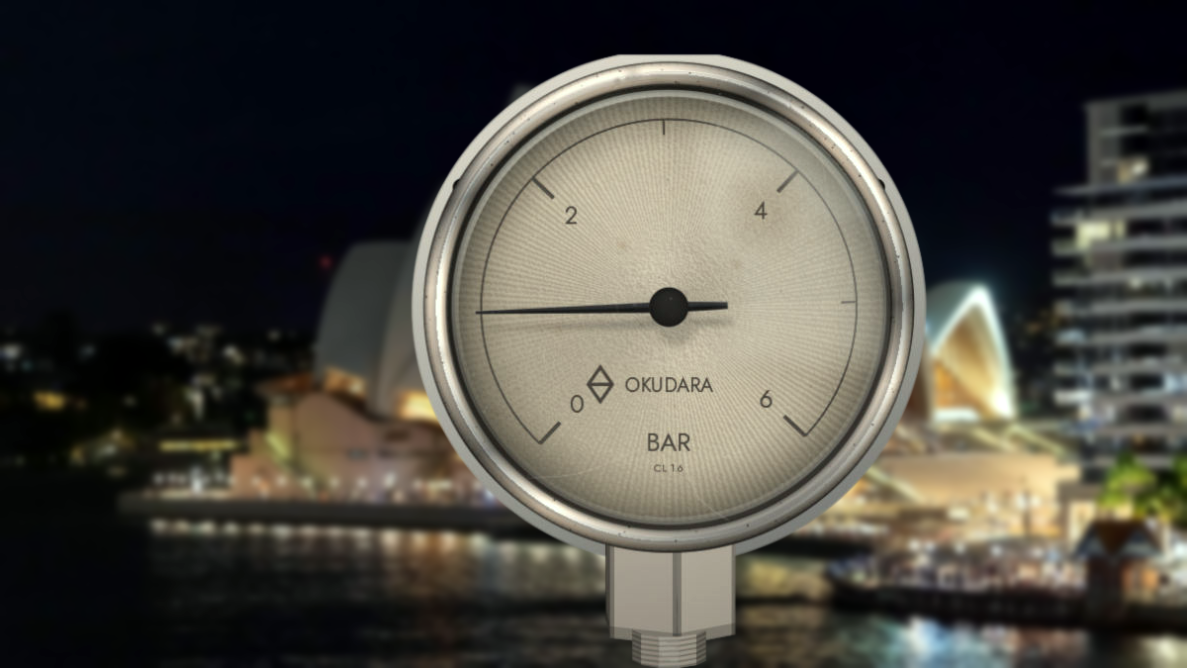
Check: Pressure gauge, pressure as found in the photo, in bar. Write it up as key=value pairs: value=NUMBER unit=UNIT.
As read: value=1 unit=bar
